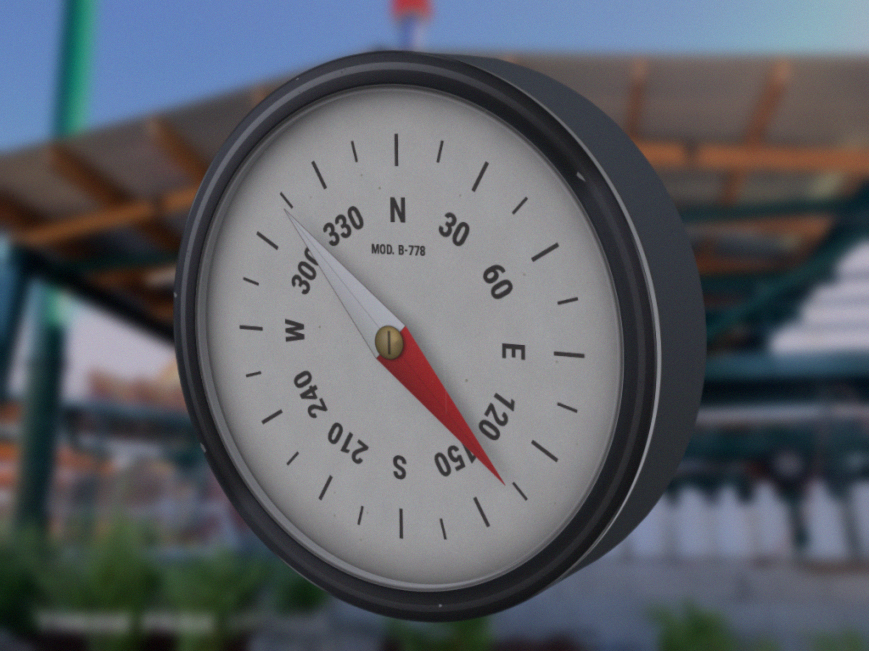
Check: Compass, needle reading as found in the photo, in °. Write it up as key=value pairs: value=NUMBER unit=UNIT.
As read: value=135 unit=°
